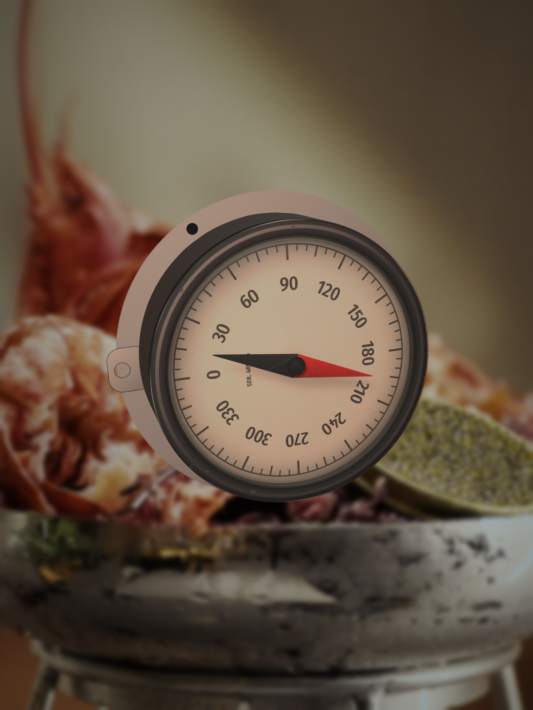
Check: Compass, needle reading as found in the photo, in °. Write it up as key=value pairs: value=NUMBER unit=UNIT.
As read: value=195 unit=°
